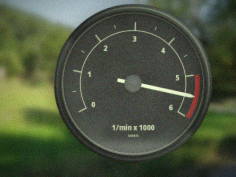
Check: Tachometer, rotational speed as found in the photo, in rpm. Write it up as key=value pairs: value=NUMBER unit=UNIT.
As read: value=5500 unit=rpm
